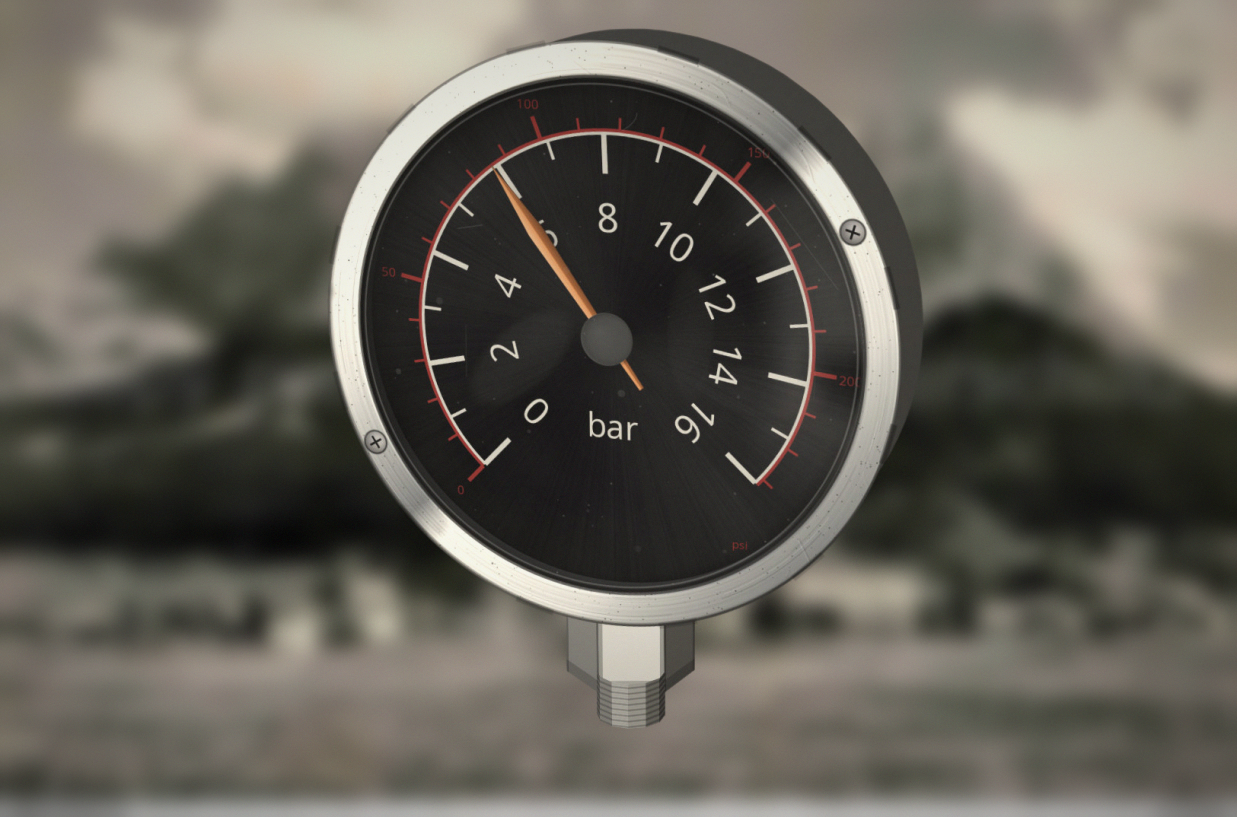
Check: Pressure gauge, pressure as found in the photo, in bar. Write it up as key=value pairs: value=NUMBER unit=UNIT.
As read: value=6 unit=bar
